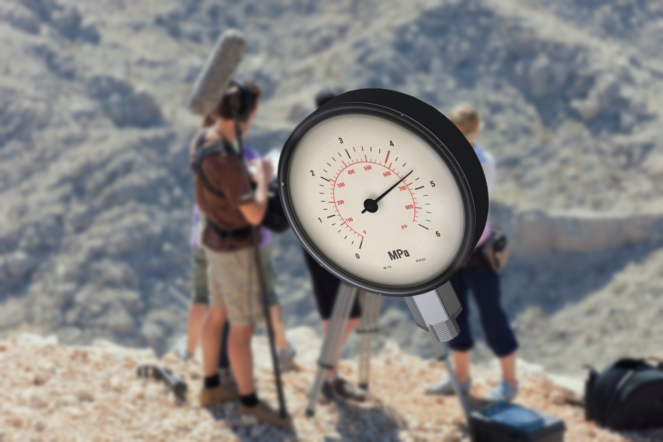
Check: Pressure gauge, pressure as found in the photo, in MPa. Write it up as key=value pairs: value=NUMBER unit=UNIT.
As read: value=4.6 unit=MPa
